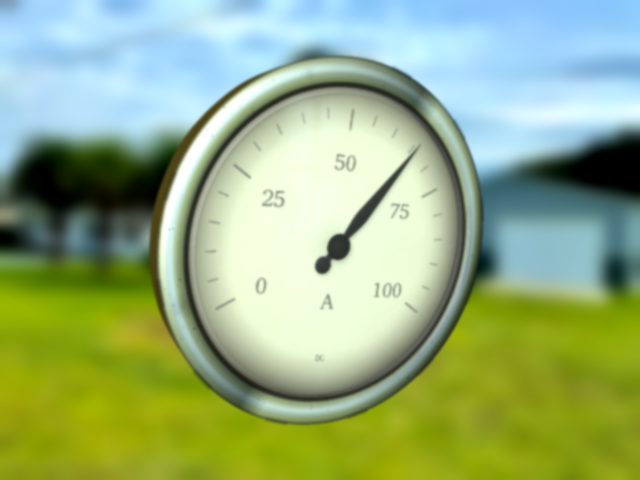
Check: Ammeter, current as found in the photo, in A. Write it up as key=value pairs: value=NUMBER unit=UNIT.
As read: value=65 unit=A
